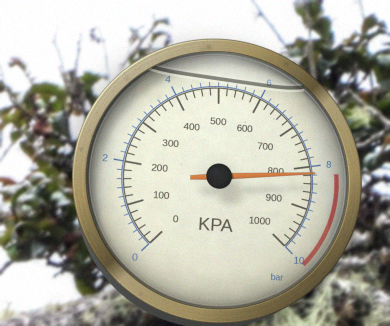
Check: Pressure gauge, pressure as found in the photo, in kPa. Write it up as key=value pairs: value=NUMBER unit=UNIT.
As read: value=820 unit=kPa
